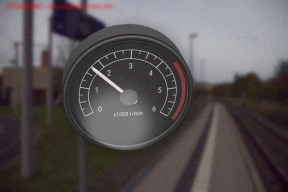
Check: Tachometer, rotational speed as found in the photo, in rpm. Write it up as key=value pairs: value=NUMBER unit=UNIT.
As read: value=1750 unit=rpm
